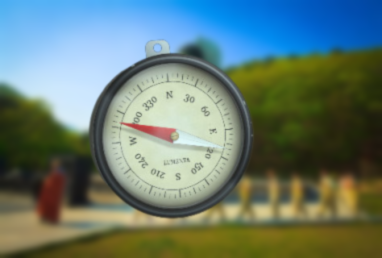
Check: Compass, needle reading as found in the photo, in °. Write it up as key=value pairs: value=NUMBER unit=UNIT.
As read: value=290 unit=°
